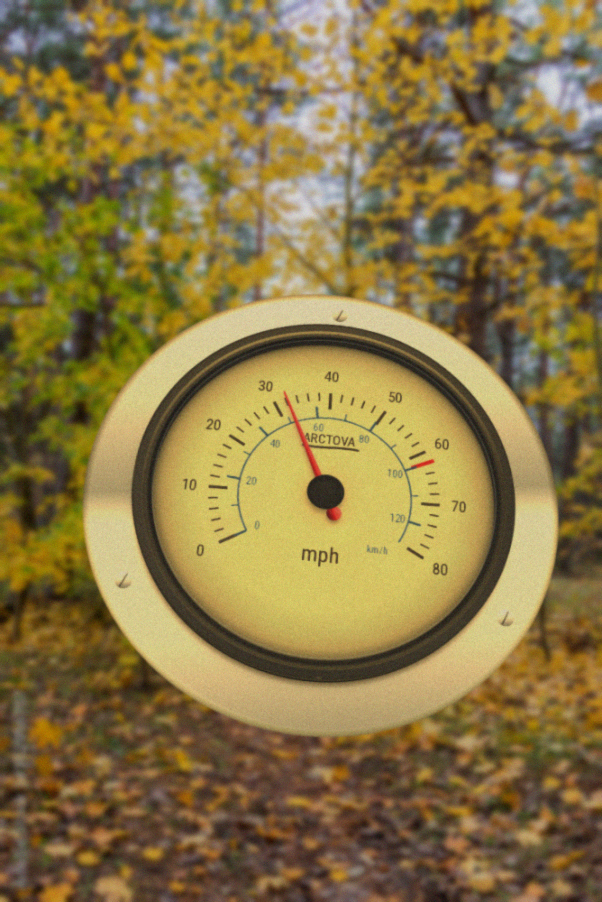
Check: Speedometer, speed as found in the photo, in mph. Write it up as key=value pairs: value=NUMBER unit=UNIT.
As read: value=32 unit=mph
